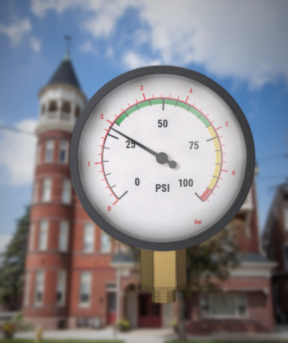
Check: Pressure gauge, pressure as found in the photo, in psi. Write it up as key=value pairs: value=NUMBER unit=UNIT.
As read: value=27.5 unit=psi
